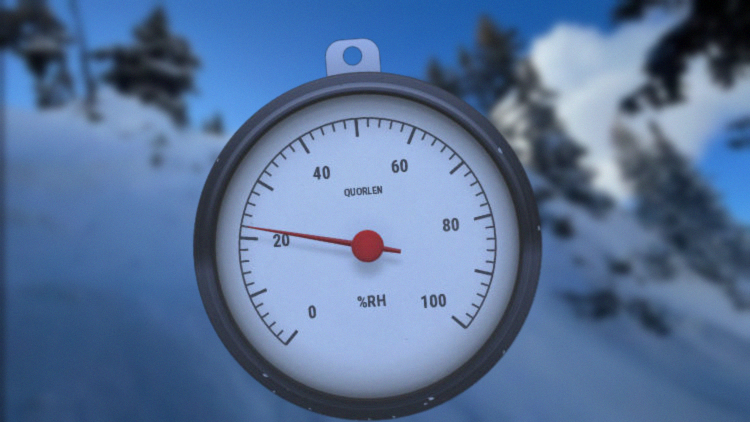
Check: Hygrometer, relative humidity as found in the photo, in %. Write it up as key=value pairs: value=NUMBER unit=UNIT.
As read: value=22 unit=%
